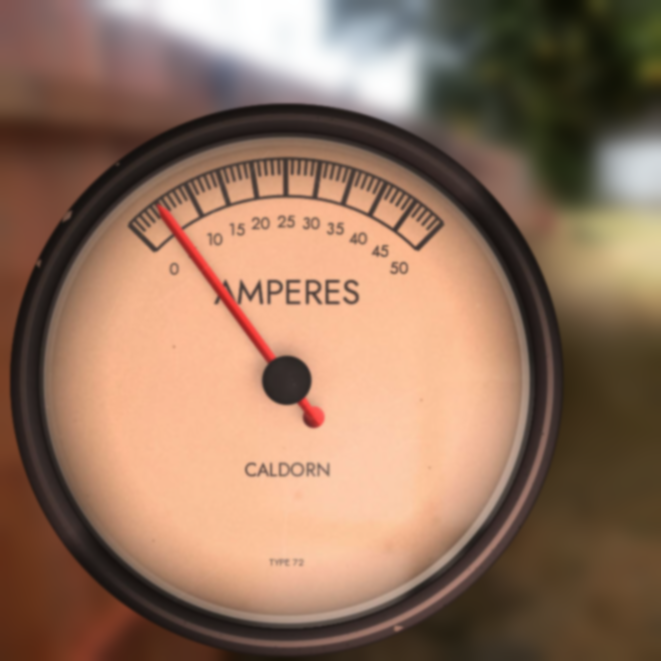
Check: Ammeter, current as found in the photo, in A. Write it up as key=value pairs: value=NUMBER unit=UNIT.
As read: value=5 unit=A
